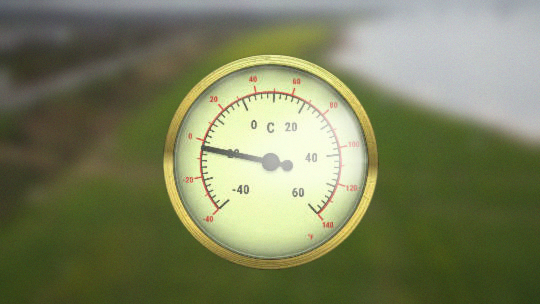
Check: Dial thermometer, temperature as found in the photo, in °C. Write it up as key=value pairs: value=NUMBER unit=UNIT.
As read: value=-20 unit=°C
